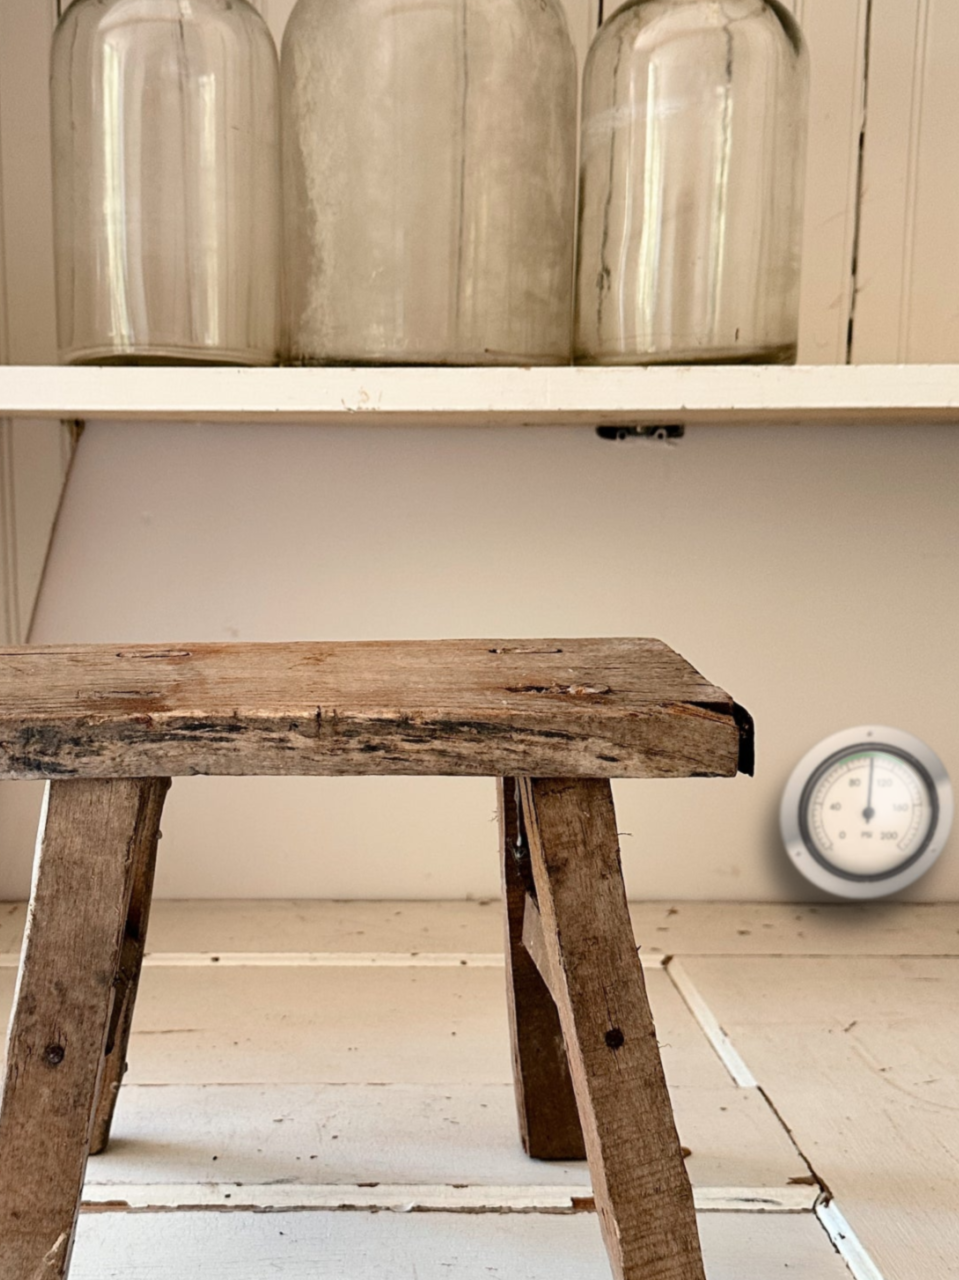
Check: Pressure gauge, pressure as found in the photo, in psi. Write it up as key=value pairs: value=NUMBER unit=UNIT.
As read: value=100 unit=psi
